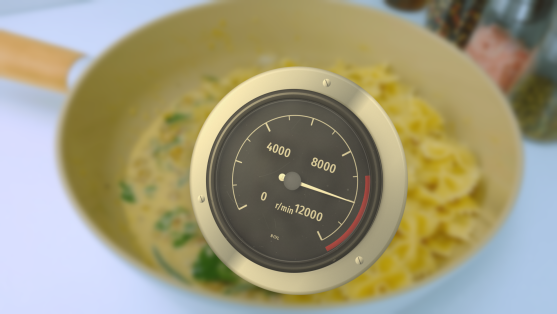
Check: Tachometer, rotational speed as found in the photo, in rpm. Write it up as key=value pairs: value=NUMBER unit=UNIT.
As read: value=10000 unit=rpm
